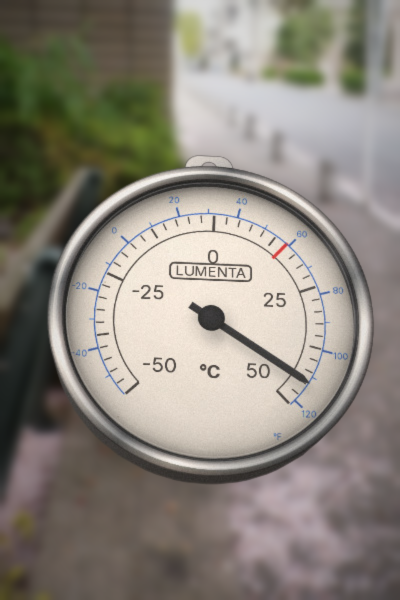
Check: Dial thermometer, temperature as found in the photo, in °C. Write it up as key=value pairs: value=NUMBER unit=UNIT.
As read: value=45 unit=°C
